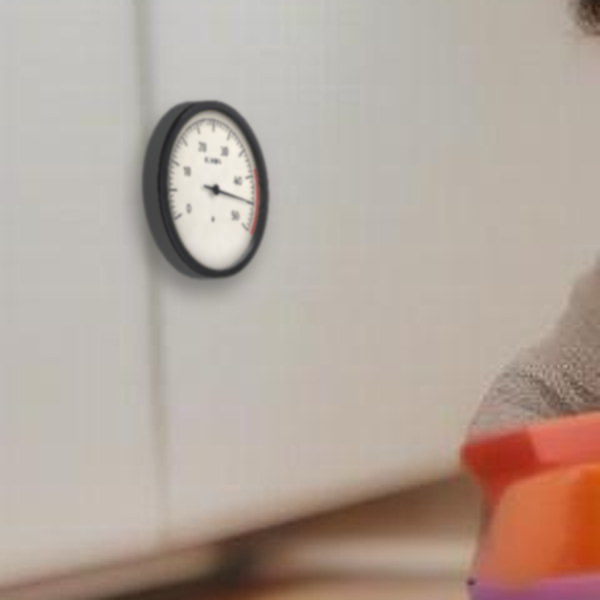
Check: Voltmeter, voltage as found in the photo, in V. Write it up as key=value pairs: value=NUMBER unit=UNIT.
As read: value=45 unit=V
